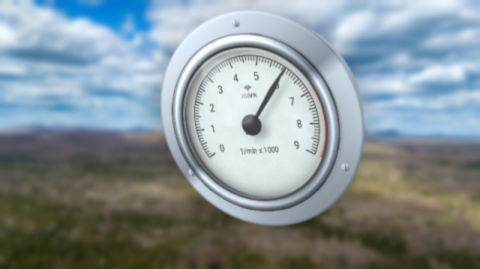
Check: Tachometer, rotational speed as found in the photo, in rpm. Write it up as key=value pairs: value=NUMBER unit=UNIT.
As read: value=6000 unit=rpm
